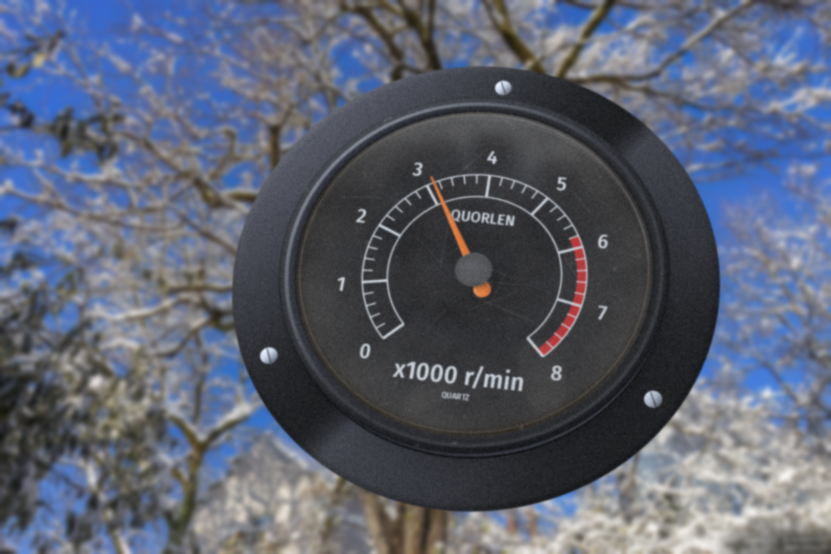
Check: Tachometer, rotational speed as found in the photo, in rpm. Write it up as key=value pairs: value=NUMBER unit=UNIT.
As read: value=3100 unit=rpm
